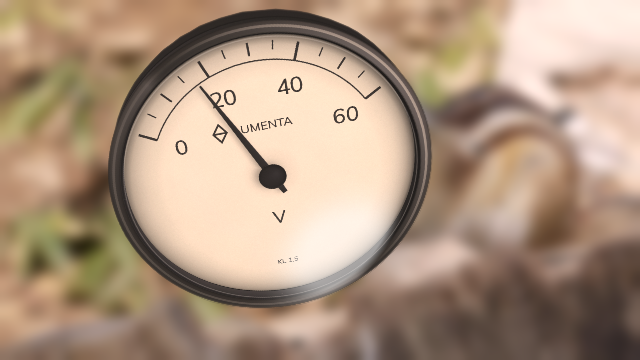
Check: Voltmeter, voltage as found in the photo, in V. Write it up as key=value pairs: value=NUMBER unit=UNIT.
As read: value=17.5 unit=V
